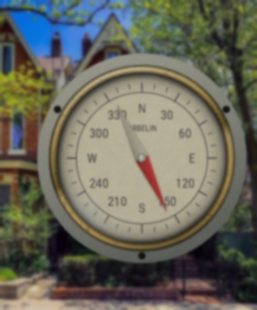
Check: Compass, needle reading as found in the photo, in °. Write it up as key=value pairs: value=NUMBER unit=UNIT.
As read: value=155 unit=°
